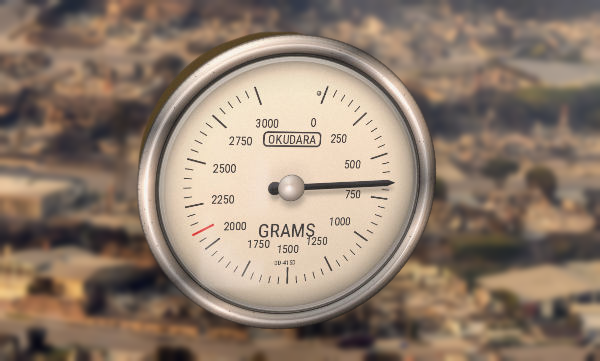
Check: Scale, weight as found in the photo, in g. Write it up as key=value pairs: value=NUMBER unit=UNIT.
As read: value=650 unit=g
